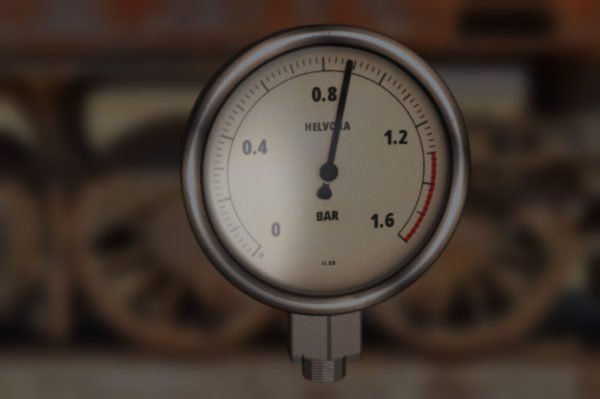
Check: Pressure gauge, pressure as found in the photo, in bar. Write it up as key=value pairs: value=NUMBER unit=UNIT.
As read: value=0.88 unit=bar
